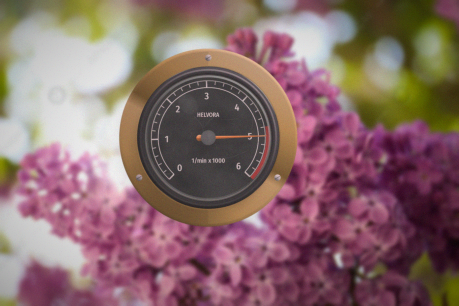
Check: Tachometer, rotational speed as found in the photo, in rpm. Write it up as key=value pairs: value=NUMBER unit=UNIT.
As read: value=5000 unit=rpm
